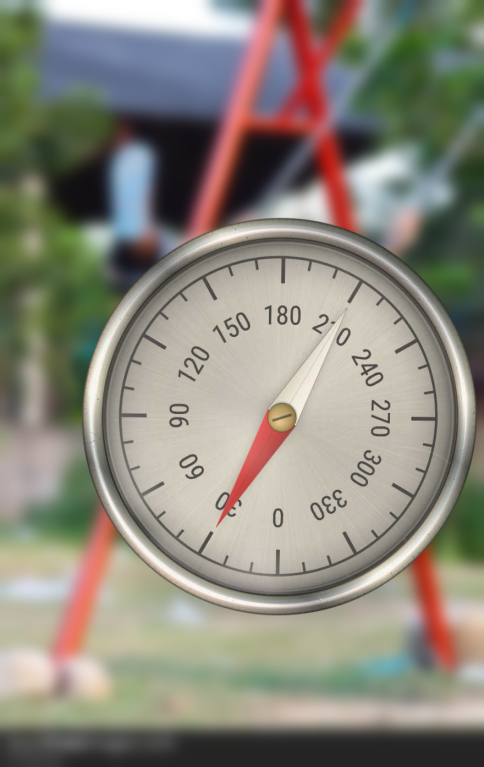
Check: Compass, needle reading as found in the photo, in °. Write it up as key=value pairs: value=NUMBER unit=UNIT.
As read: value=30 unit=°
